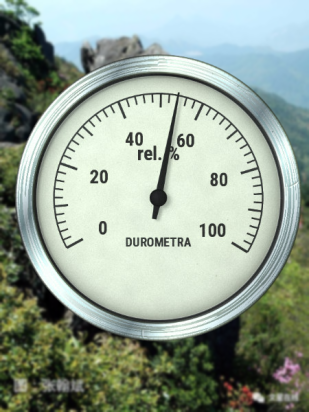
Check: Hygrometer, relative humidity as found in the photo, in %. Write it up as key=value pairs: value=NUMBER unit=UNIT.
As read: value=54 unit=%
